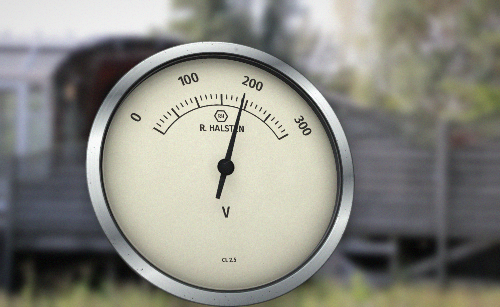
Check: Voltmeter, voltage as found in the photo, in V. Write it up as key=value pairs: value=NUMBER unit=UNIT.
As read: value=190 unit=V
